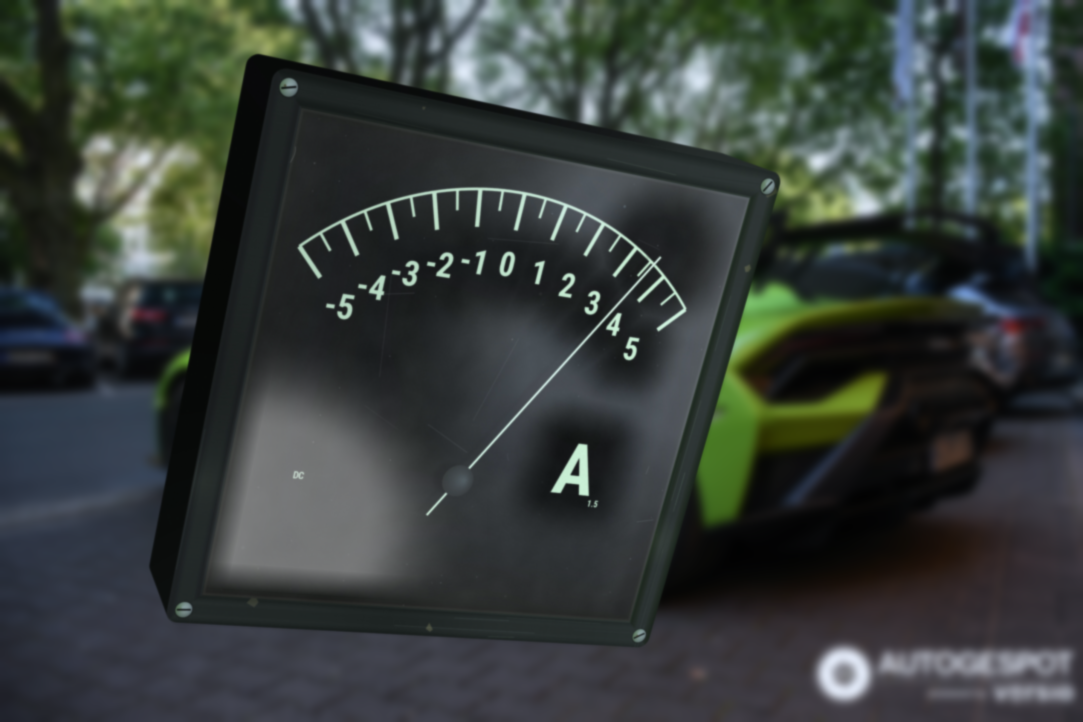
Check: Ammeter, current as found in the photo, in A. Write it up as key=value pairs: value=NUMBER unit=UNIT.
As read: value=3.5 unit=A
